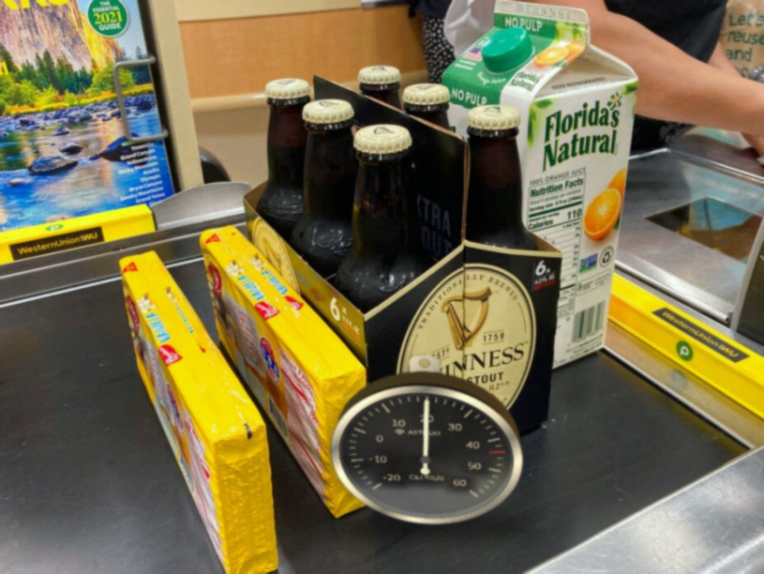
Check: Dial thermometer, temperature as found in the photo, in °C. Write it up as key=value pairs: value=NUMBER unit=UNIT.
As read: value=20 unit=°C
